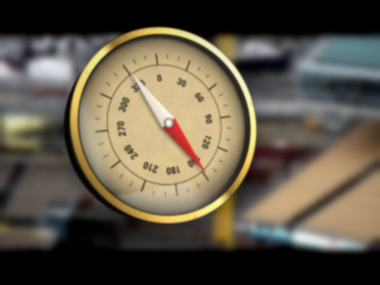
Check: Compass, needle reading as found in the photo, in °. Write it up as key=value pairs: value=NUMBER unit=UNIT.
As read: value=150 unit=°
